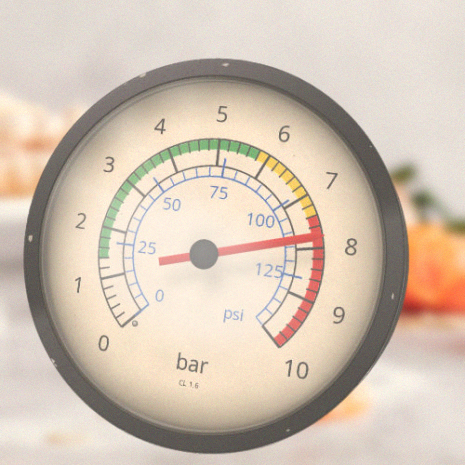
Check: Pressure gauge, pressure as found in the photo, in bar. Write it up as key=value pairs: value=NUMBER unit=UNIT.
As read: value=7.8 unit=bar
